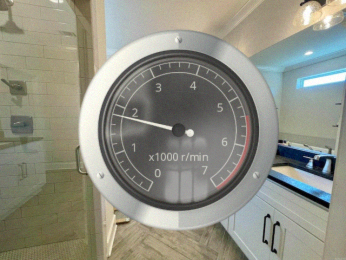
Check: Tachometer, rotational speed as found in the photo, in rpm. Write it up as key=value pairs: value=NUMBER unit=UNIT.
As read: value=1800 unit=rpm
